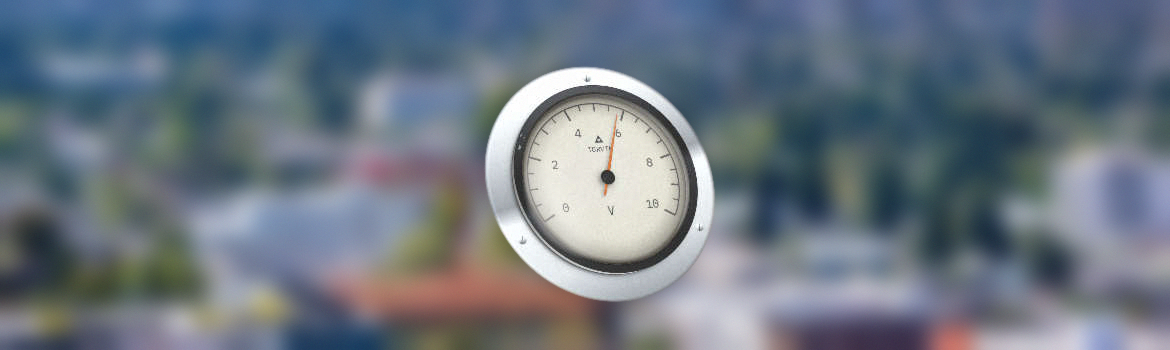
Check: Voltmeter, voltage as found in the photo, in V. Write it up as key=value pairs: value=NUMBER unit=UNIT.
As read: value=5.75 unit=V
